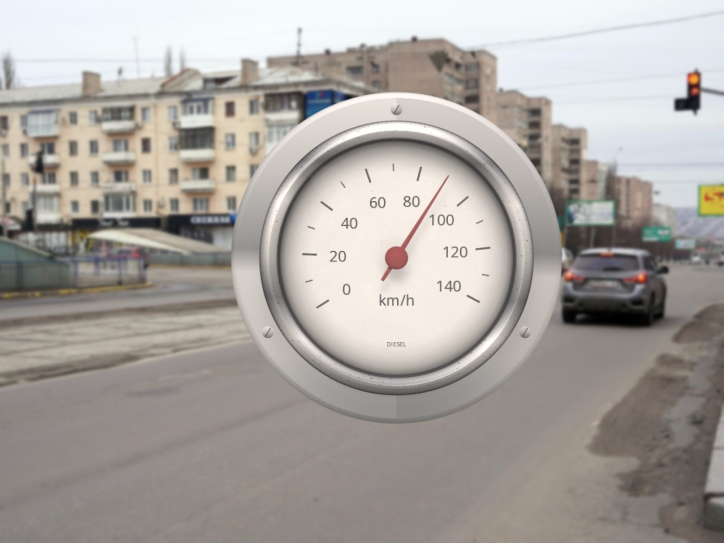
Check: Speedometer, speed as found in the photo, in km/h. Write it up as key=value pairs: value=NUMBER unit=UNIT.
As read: value=90 unit=km/h
